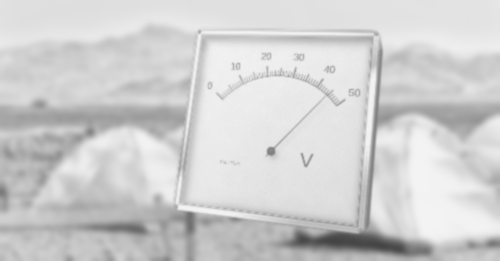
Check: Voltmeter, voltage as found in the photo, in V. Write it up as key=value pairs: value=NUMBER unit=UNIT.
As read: value=45 unit=V
